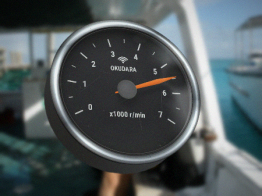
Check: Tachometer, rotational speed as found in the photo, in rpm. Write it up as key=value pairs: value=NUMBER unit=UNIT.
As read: value=5500 unit=rpm
